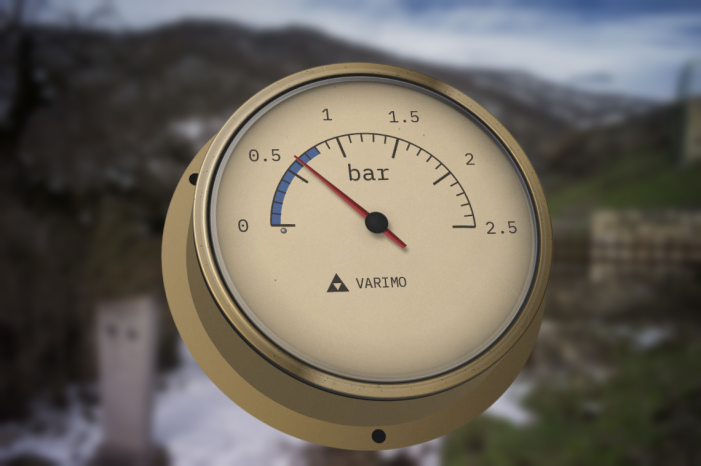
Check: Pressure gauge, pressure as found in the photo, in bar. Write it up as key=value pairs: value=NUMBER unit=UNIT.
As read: value=0.6 unit=bar
